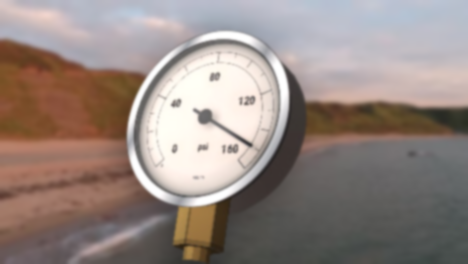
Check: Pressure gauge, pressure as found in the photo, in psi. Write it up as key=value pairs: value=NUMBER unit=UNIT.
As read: value=150 unit=psi
